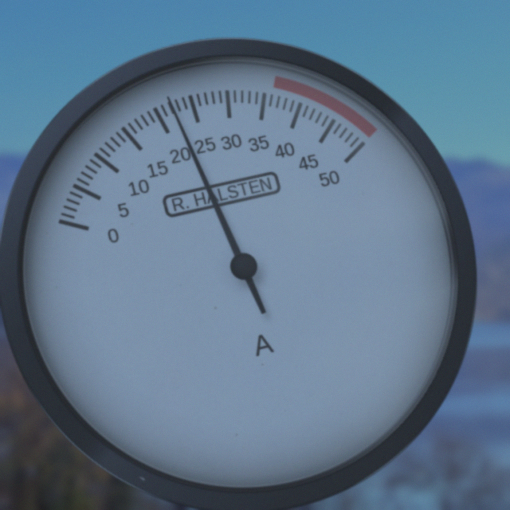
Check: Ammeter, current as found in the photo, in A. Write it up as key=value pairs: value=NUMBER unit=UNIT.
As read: value=22 unit=A
